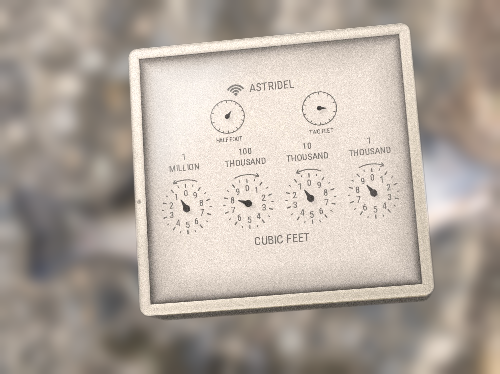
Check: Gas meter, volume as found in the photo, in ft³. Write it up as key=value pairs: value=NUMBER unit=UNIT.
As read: value=80900 unit=ft³
